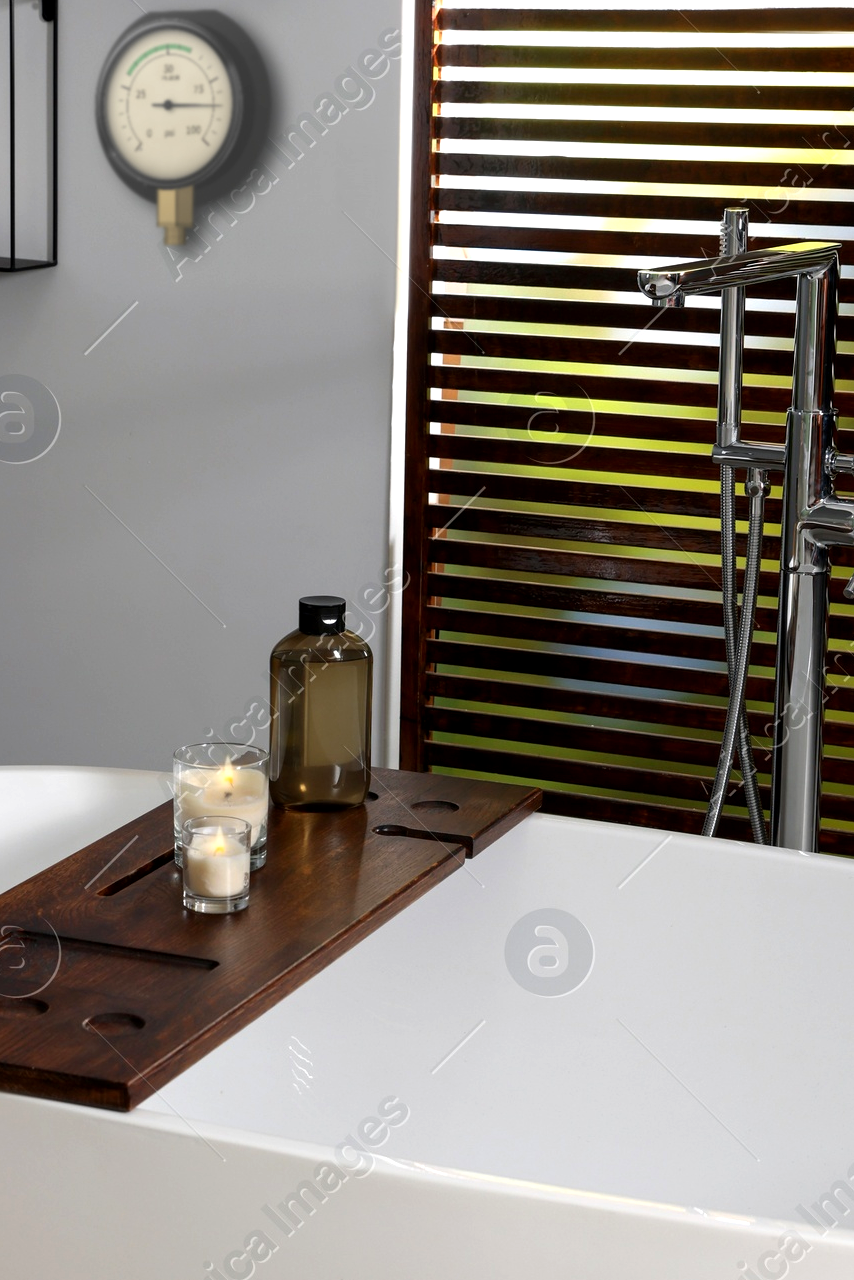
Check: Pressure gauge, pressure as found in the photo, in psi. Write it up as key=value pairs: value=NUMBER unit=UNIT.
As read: value=85 unit=psi
